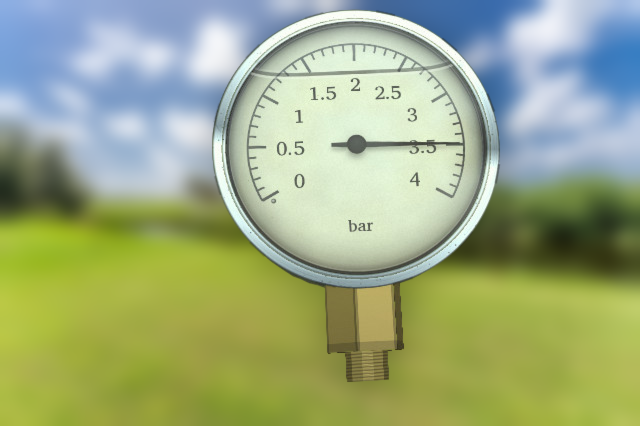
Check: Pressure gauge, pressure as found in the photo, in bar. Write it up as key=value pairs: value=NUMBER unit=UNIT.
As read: value=3.5 unit=bar
